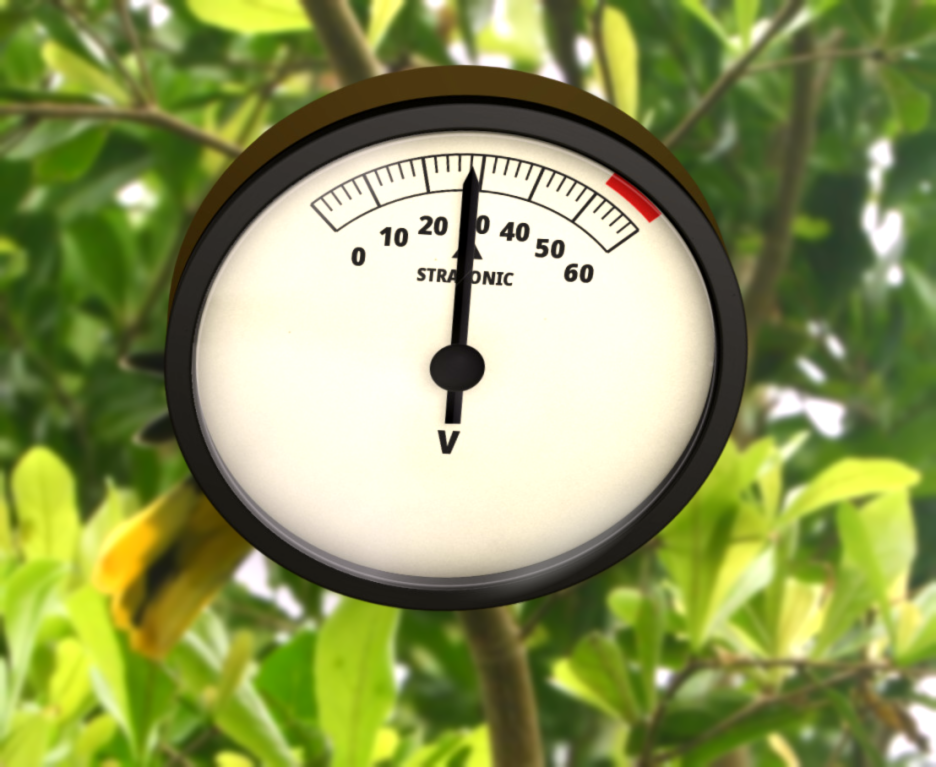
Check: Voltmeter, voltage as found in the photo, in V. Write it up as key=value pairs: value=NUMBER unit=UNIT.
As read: value=28 unit=V
